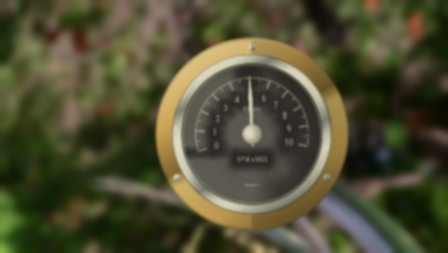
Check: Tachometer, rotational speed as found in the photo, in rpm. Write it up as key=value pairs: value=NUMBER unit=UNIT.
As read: value=5000 unit=rpm
